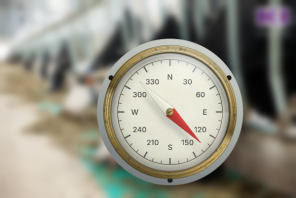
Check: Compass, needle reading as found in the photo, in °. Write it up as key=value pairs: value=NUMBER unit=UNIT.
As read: value=135 unit=°
